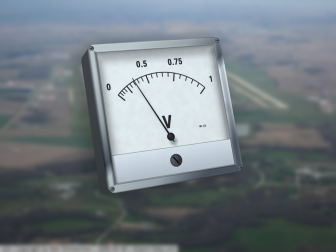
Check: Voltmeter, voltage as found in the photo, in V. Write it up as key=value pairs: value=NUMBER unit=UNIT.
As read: value=0.35 unit=V
